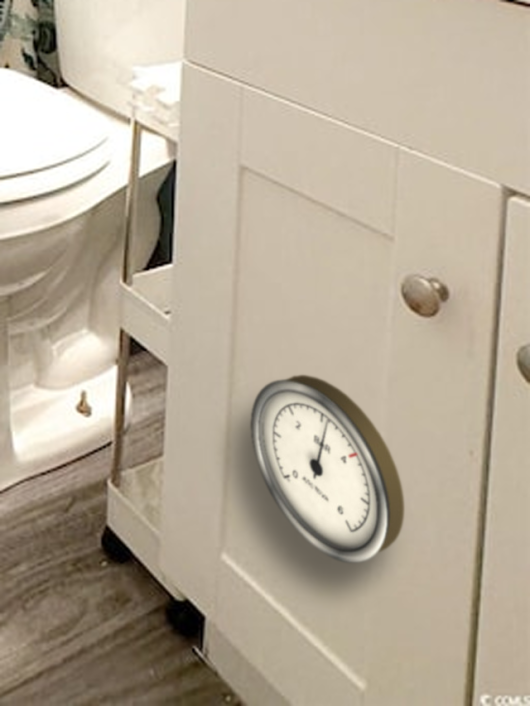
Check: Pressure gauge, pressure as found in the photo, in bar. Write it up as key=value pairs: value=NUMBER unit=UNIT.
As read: value=3.2 unit=bar
